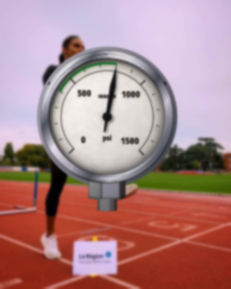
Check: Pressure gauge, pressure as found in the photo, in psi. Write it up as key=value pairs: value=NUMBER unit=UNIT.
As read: value=800 unit=psi
